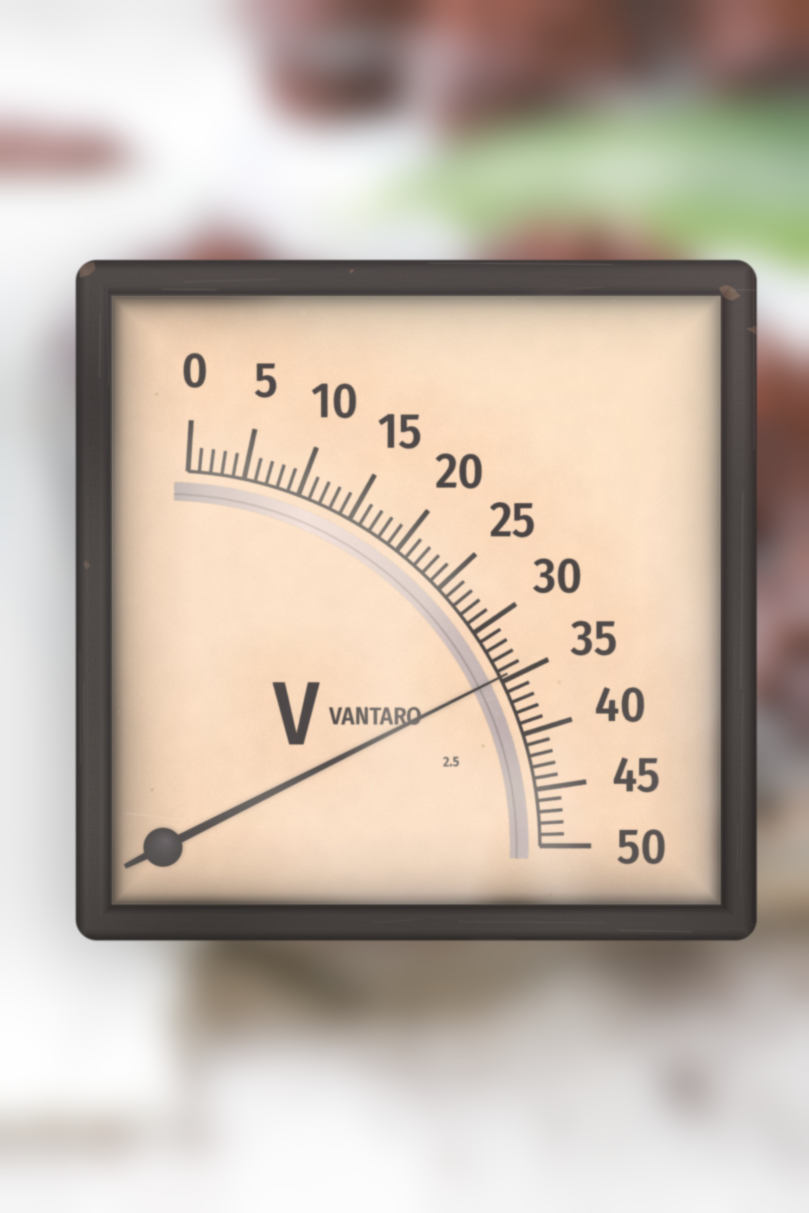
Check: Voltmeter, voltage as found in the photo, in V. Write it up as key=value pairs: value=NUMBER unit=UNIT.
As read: value=34.5 unit=V
